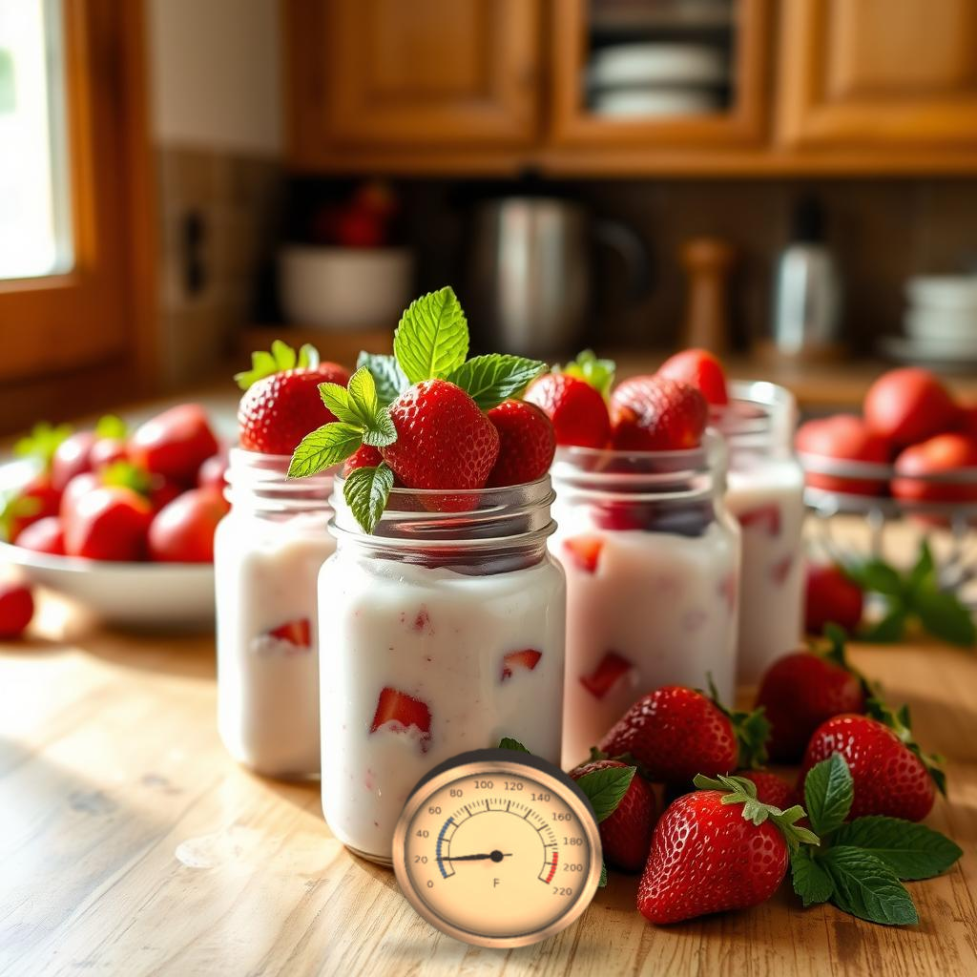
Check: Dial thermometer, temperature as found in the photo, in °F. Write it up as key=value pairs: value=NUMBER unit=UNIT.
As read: value=20 unit=°F
